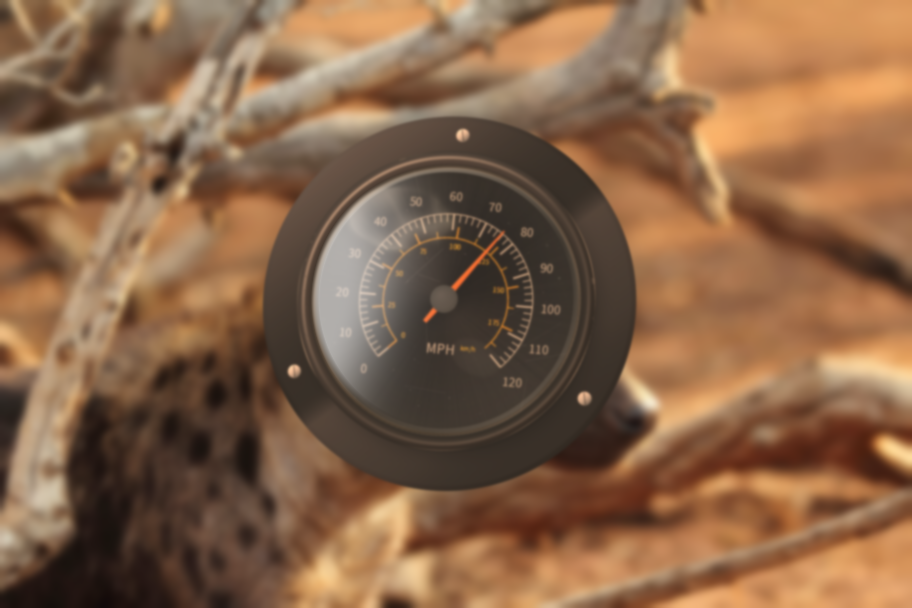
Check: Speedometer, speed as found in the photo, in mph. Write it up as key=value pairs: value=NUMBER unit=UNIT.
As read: value=76 unit=mph
